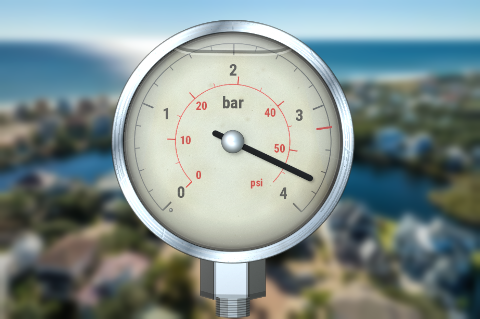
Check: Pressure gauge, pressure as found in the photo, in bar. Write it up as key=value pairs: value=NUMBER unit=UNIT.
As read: value=3.7 unit=bar
